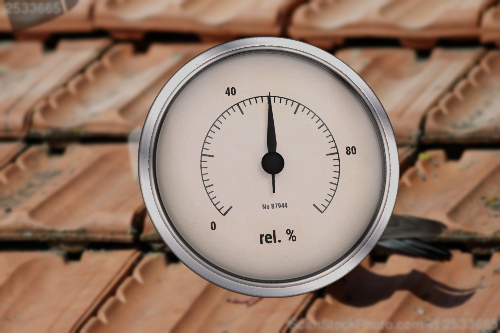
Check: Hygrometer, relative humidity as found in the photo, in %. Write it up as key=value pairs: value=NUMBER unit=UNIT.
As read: value=50 unit=%
